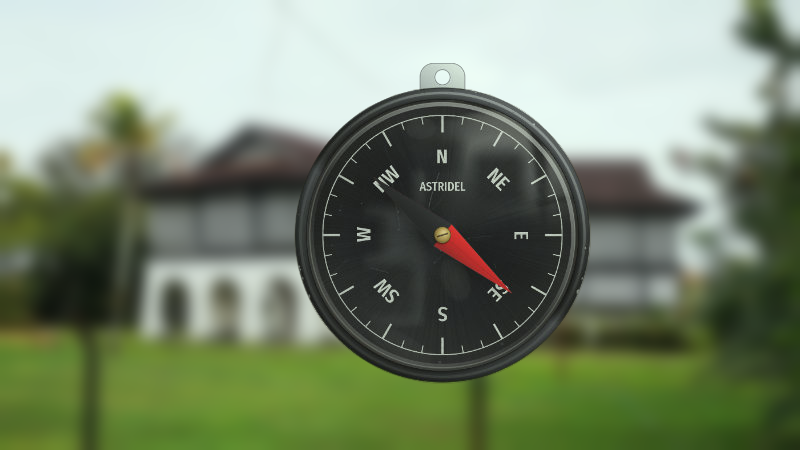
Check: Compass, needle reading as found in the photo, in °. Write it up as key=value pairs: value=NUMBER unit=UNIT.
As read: value=130 unit=°
